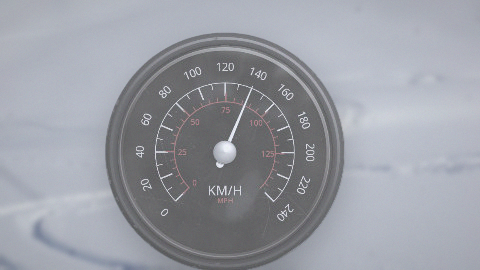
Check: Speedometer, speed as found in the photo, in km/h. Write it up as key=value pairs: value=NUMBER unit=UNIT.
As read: value=140 unit=km/h
